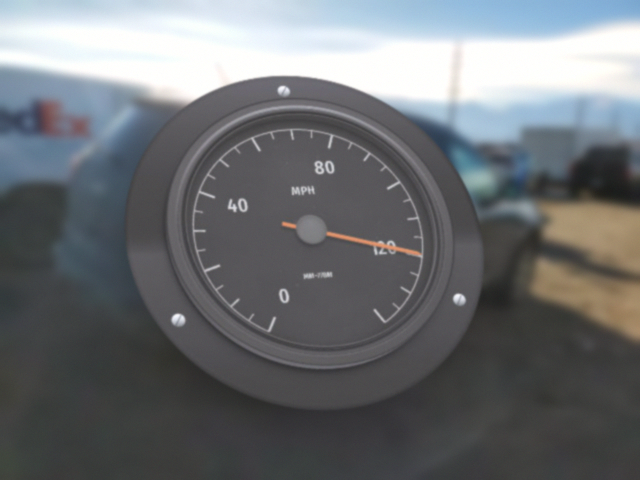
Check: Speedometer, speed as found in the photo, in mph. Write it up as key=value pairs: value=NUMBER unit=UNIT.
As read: value=120 unit=mph
